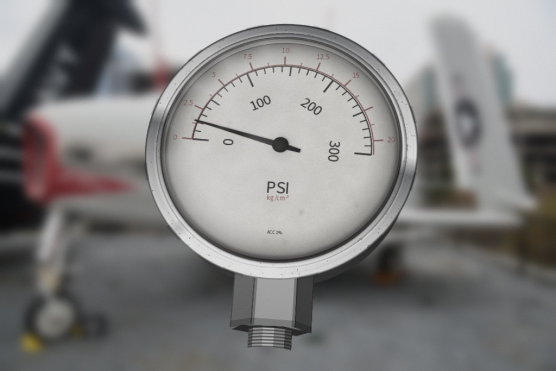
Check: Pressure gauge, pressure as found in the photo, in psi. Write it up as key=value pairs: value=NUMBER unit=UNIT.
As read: value=20 unit=psi
